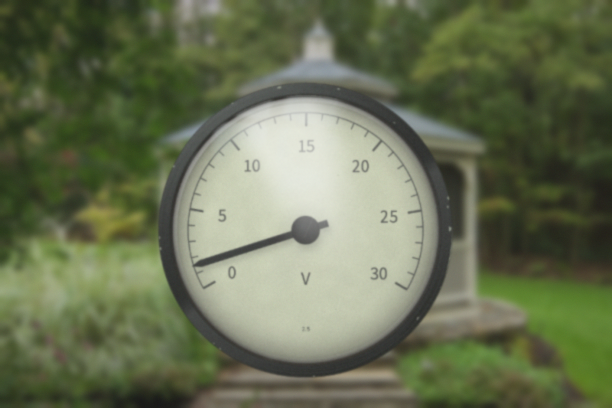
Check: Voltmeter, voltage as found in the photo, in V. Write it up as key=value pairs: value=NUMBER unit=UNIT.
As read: value=1.5 unit=V
